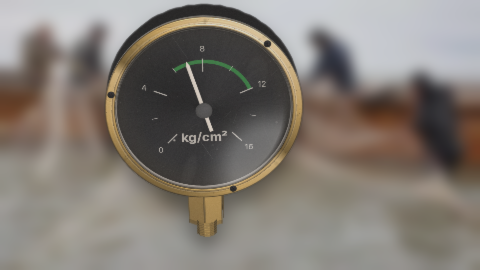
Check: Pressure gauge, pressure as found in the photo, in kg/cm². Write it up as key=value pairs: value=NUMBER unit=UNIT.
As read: value=7 unit=kg/cm²
